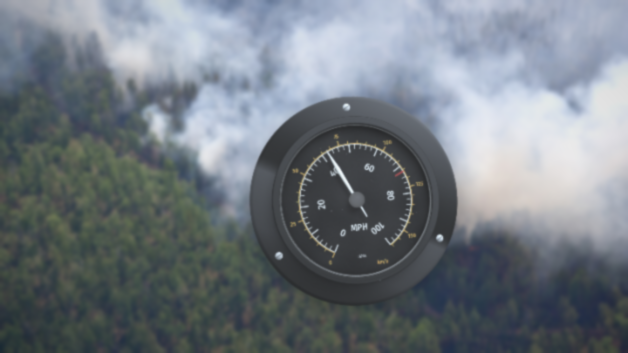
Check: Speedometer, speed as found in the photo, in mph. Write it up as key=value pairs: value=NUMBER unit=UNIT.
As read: value=42 unit=mph
